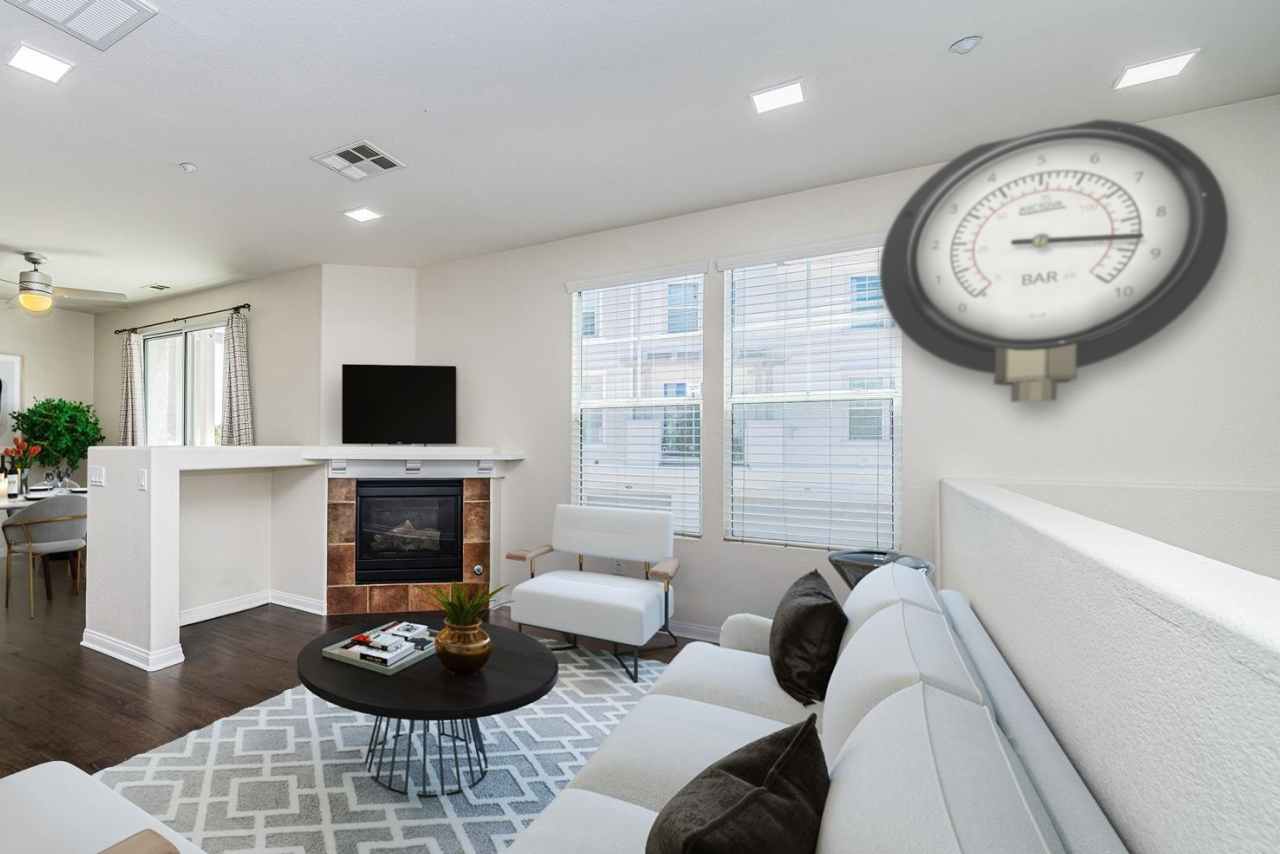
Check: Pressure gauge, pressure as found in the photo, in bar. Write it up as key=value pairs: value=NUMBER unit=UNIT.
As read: value=8.6 unit=bar
